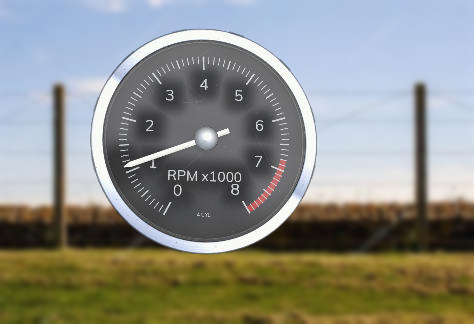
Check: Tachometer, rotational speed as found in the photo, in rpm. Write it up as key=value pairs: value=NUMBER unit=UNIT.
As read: value=1100 unit=rpm
